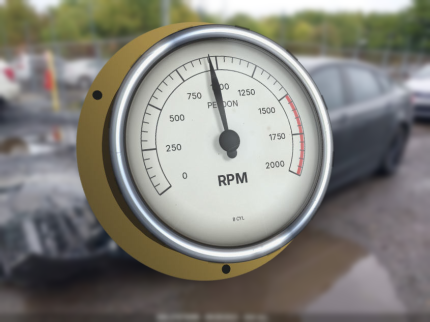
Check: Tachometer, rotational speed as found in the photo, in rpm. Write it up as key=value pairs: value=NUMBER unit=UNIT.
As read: value=950 unit=rpm
